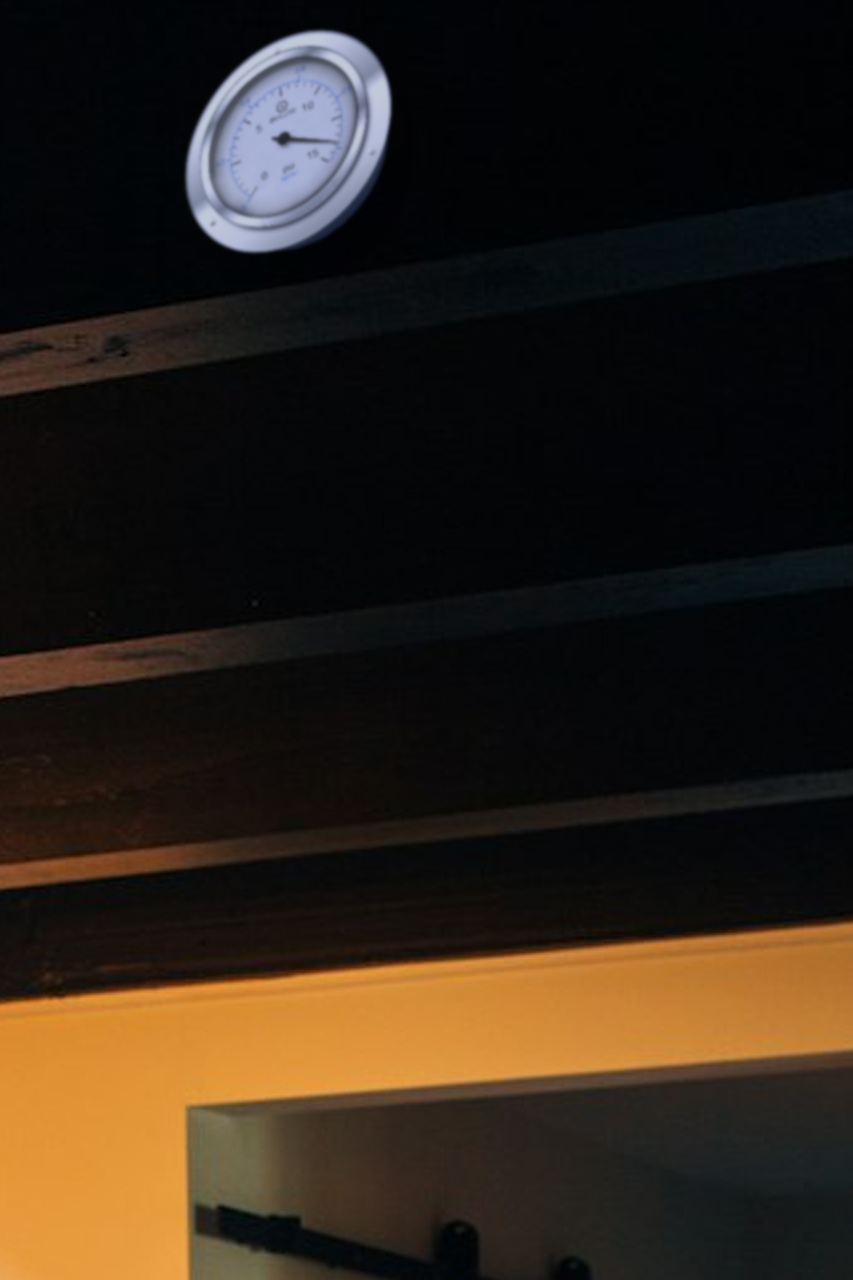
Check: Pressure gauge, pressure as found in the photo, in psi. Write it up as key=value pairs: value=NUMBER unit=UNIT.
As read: value=14 unit=psi
